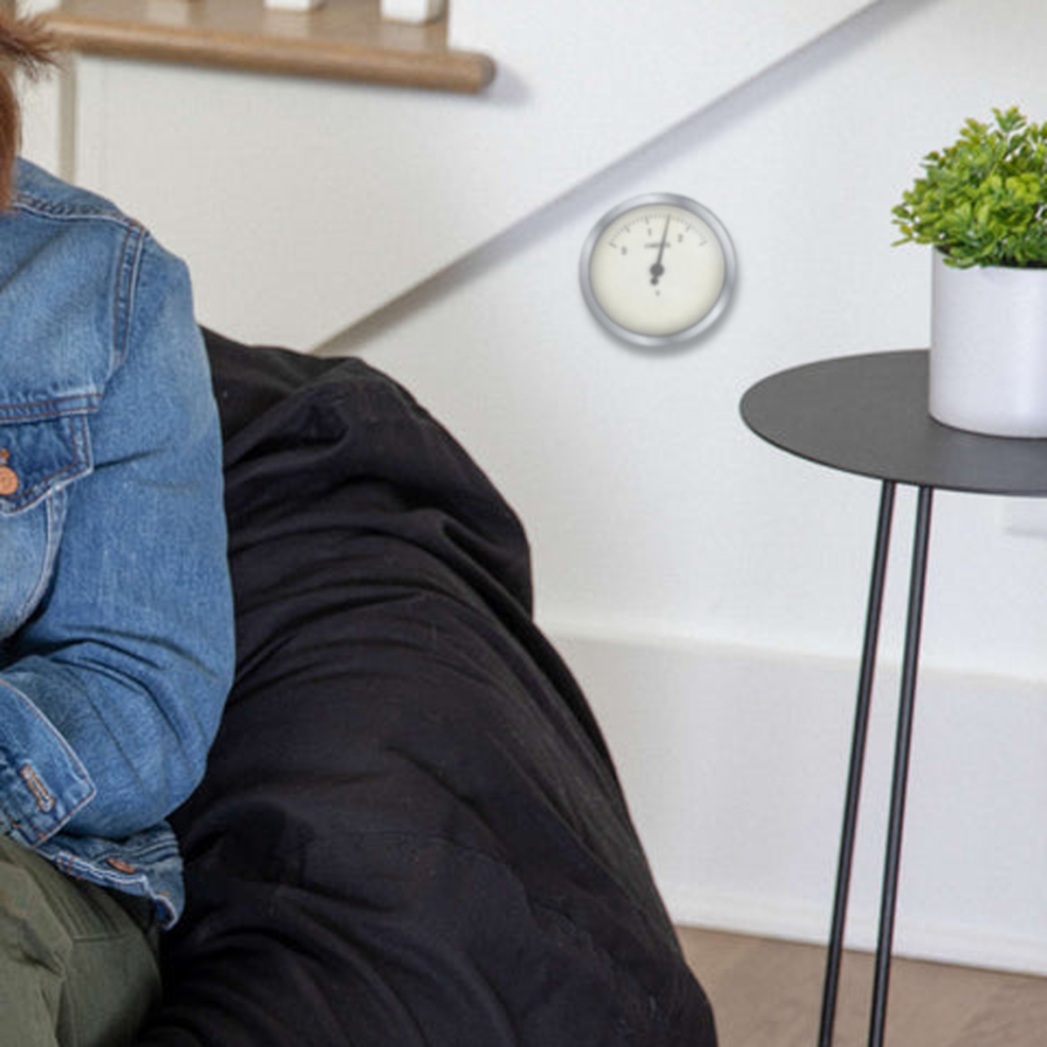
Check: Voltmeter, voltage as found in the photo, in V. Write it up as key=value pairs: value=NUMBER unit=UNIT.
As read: value=1.5 unit=V
